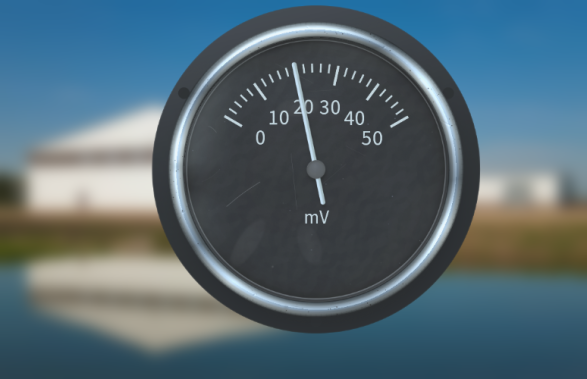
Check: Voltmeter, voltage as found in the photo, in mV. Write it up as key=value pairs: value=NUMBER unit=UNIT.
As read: value=20 unit=mV
